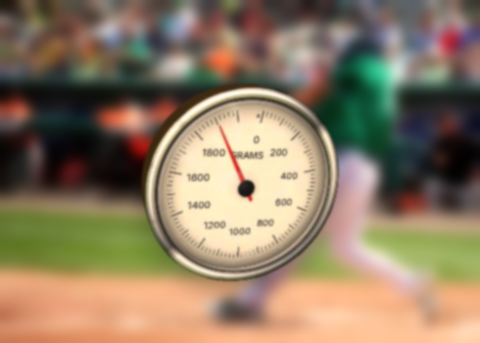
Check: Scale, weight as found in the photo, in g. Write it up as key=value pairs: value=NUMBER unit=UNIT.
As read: value=1900 unit=g
